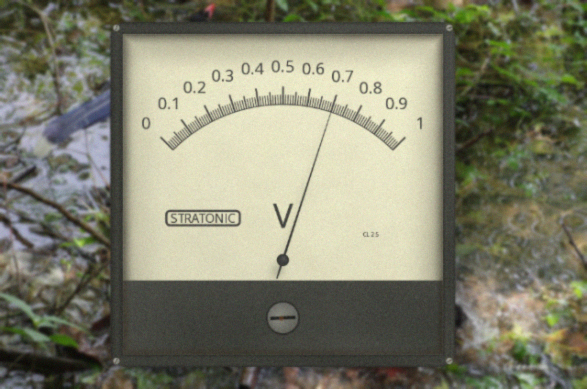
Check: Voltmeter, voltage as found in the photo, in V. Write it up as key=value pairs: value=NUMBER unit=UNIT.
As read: value=0.7 unit=V
